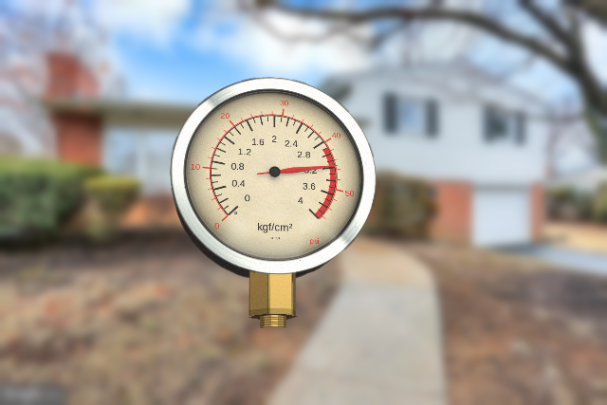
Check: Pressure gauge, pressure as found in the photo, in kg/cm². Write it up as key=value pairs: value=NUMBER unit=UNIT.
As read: value=3.2 unit=kg/cm²
